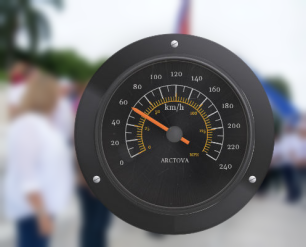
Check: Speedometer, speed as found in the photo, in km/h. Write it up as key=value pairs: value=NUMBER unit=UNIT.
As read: value=60 unit=km/h
